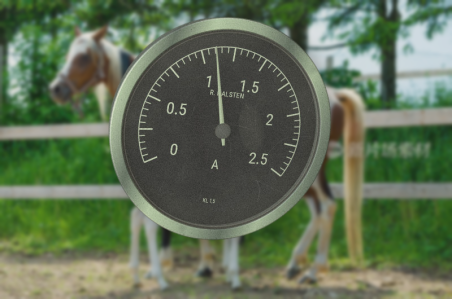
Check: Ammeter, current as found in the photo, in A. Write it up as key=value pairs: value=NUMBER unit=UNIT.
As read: value=1.1 unit=A
